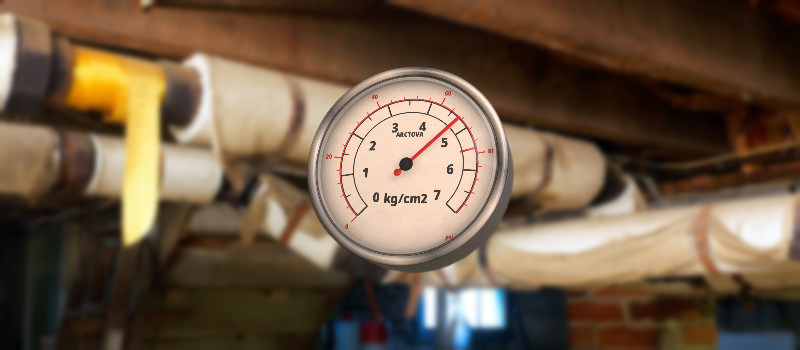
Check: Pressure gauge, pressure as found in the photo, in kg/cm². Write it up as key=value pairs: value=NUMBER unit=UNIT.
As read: value=4.75 unit=kg/cm²
